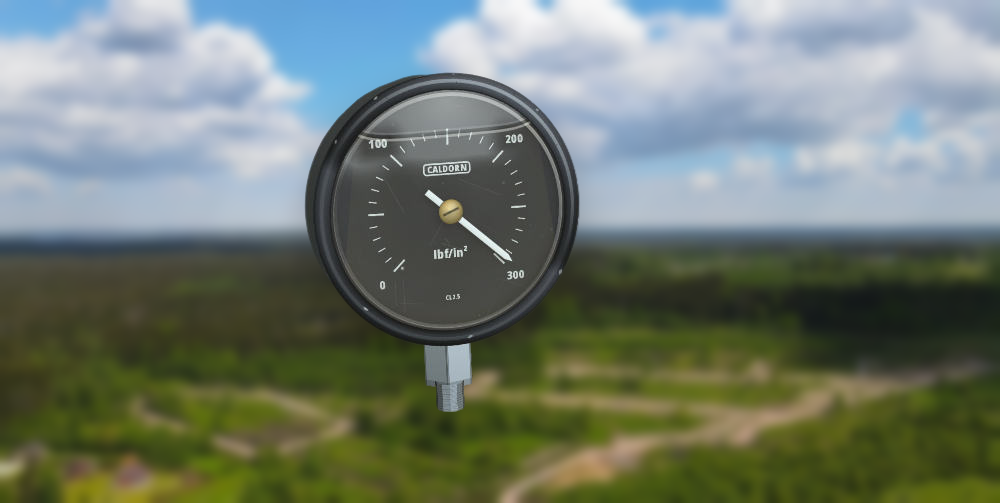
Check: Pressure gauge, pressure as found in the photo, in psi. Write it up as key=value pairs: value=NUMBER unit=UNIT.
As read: value=295 unit=psi
